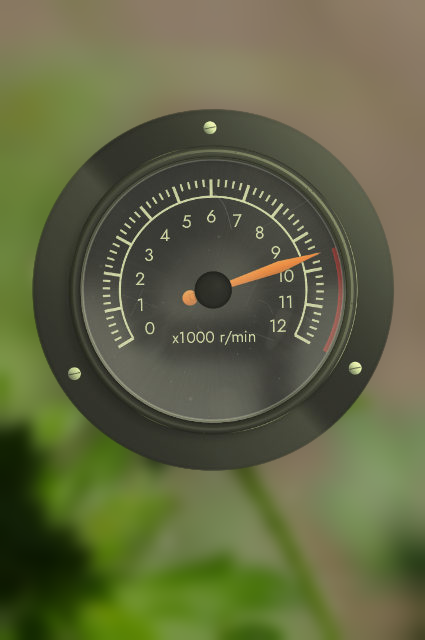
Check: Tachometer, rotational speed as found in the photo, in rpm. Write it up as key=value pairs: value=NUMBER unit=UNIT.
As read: value=9600 unit=rpm
